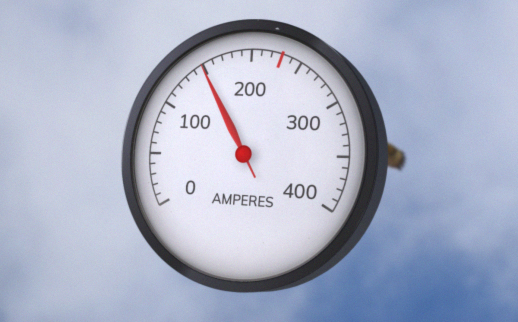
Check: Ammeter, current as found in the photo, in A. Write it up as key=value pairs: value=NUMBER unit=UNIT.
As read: value=150 unit=A
